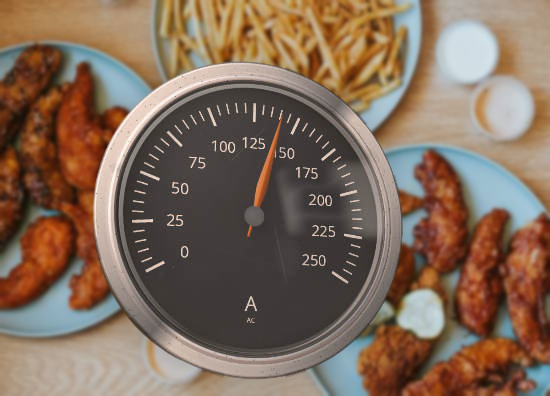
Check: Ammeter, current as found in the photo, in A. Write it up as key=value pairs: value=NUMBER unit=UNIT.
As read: value=140 unit=A
